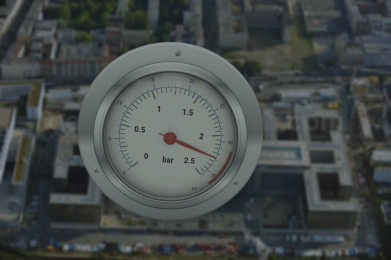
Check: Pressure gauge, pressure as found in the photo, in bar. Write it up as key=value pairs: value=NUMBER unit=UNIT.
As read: value=2.25 unit=bar
